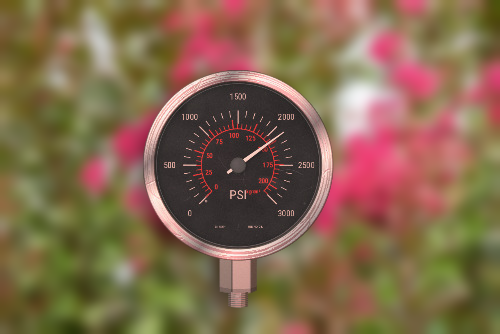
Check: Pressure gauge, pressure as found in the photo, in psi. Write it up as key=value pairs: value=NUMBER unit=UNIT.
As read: value=2100 unit=psi
